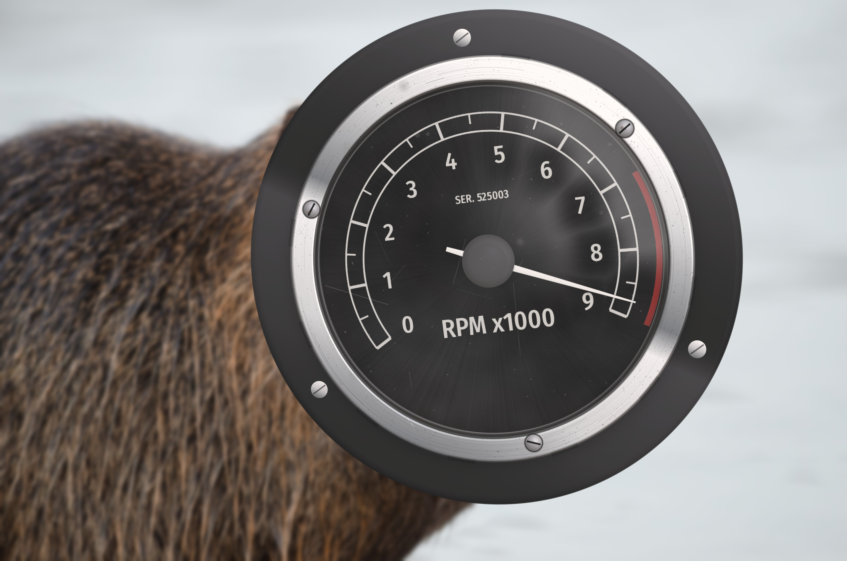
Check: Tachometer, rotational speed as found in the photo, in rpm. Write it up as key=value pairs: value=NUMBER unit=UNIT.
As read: value=8750 unit=rpm
